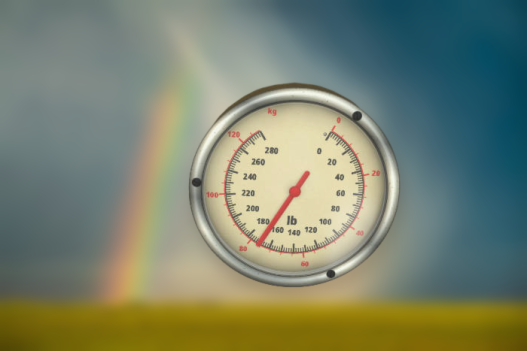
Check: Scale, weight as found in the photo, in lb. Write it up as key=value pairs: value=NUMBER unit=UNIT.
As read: value=170 unit=lb
